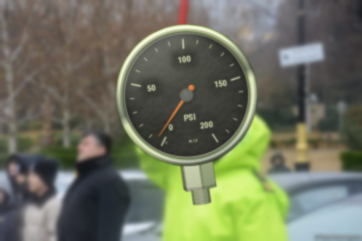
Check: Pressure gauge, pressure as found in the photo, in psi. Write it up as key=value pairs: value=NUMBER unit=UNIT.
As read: value=5 unit=psi
